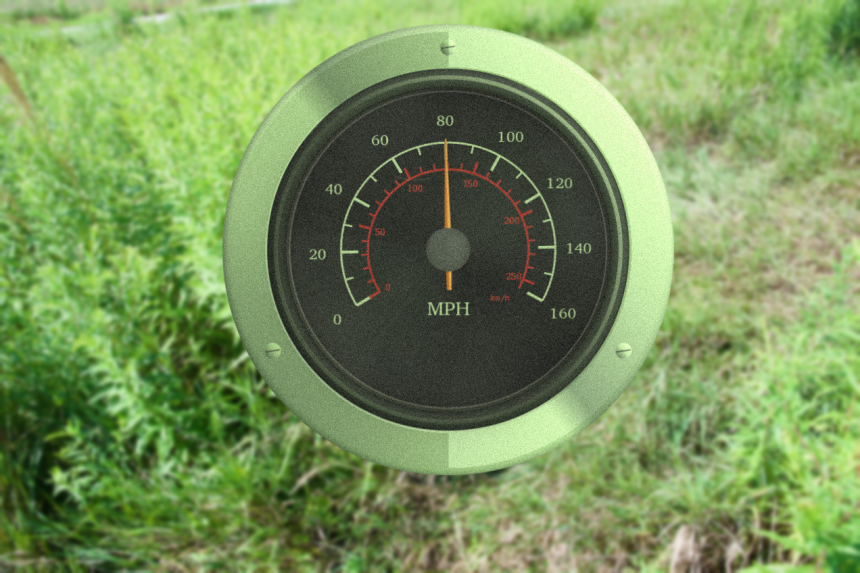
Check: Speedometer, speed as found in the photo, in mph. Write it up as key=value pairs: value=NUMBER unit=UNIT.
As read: value=80 unit=mph
